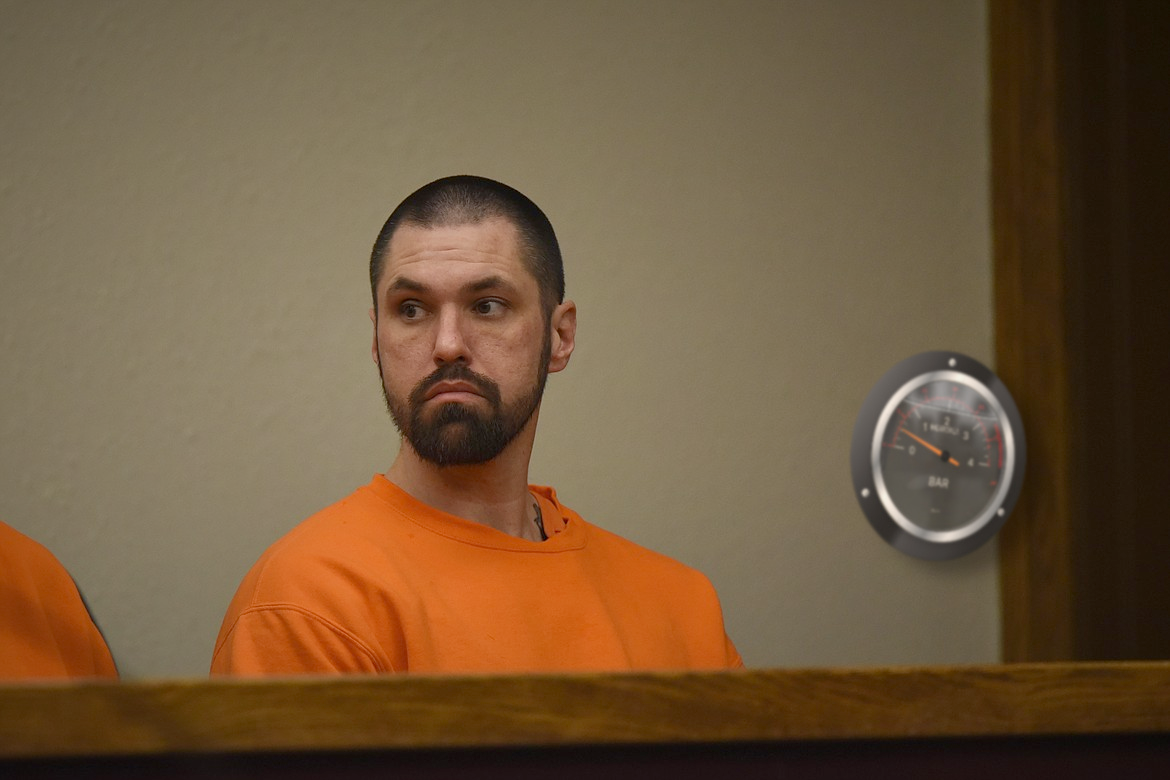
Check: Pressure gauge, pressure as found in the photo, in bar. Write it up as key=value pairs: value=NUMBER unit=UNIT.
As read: value=0.4 unit=bar
